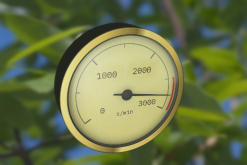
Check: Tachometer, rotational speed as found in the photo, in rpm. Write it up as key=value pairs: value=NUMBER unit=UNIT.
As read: value=2750 unit=rpm
